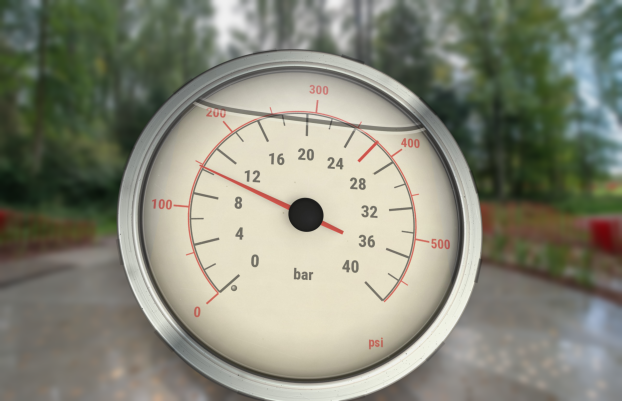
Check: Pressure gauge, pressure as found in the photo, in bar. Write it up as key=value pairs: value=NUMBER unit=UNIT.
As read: value=10 unit=bar
